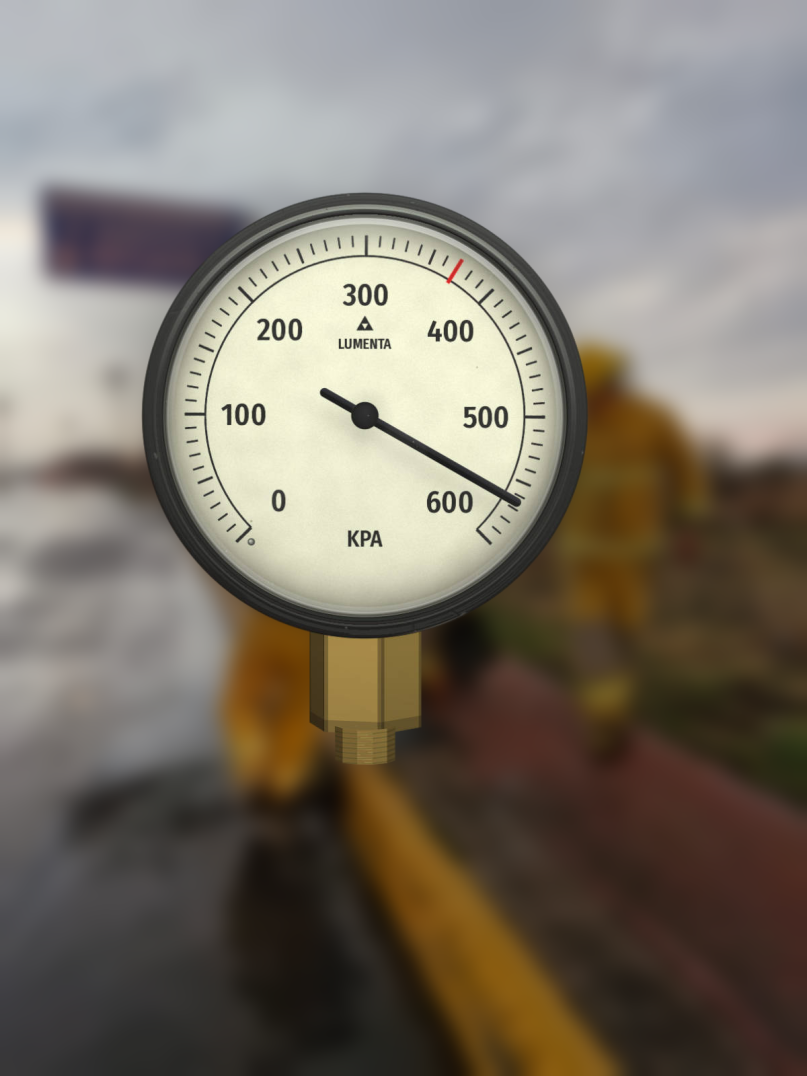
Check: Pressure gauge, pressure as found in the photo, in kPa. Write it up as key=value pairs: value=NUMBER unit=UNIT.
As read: value=565 unit=kPa
